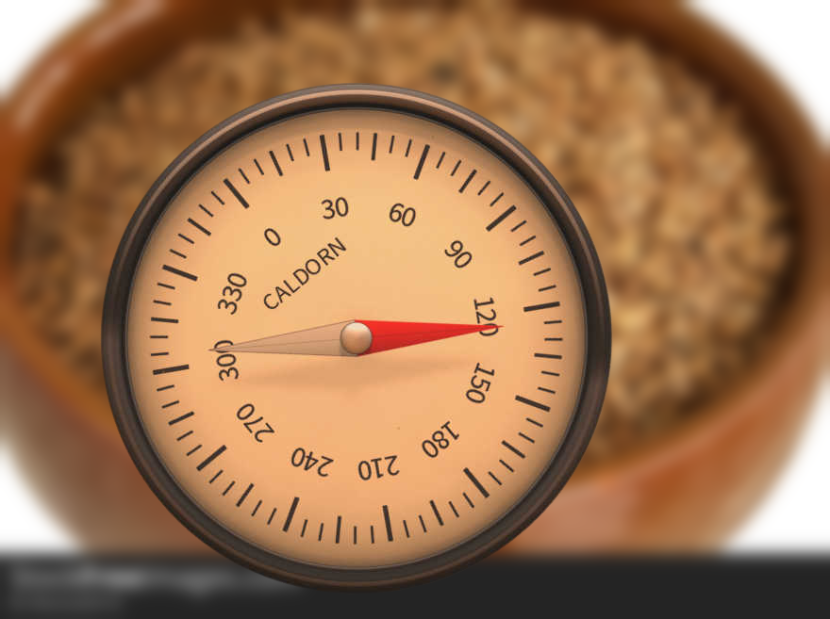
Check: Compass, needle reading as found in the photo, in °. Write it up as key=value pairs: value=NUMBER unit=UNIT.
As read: value=125 unit=°
